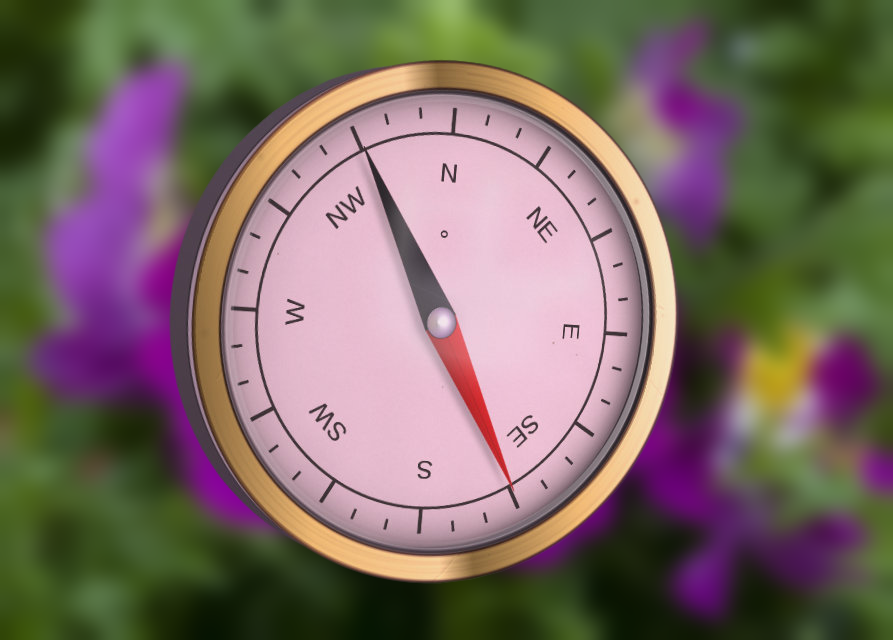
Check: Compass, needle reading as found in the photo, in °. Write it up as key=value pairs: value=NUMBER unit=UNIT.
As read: value=150 unit=°
